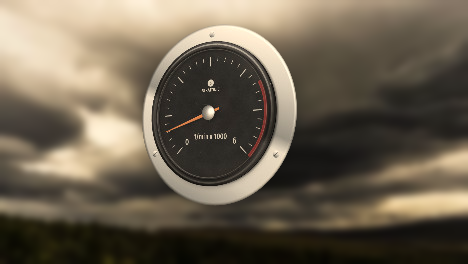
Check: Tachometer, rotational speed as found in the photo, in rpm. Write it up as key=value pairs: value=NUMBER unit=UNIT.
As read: value=600 unit=rpm
